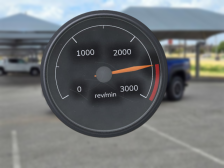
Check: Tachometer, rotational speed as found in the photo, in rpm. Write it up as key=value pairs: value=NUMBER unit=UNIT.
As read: value=2500 unit=rpm
